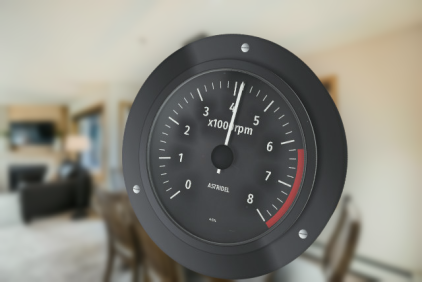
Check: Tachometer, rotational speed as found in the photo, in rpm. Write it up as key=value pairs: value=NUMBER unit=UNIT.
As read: value=4200 unit=rpm
